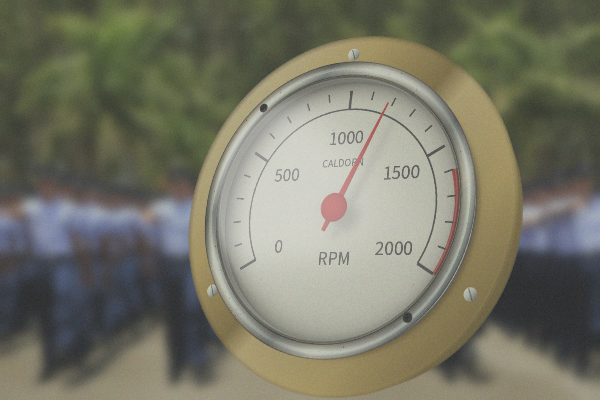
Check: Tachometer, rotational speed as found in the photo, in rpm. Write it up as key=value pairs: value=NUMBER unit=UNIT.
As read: value=1200 unit=rpm
